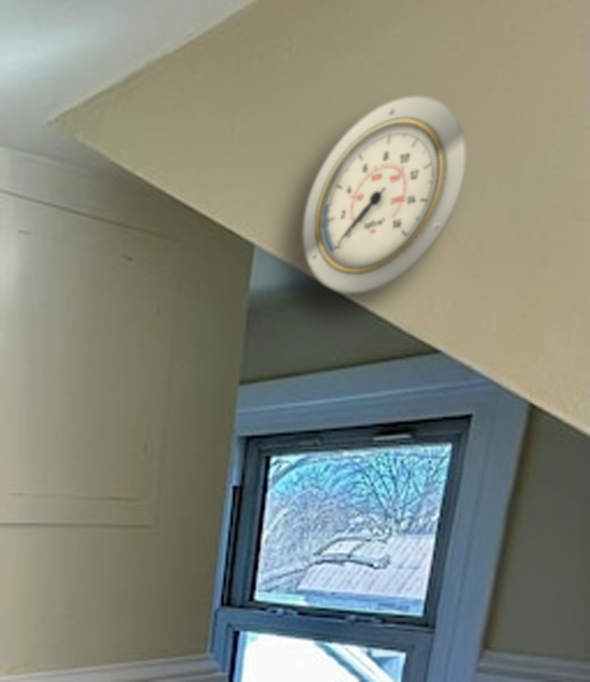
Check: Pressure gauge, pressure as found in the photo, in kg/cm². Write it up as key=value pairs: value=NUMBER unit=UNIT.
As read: value=0 unit=kg/cm²
